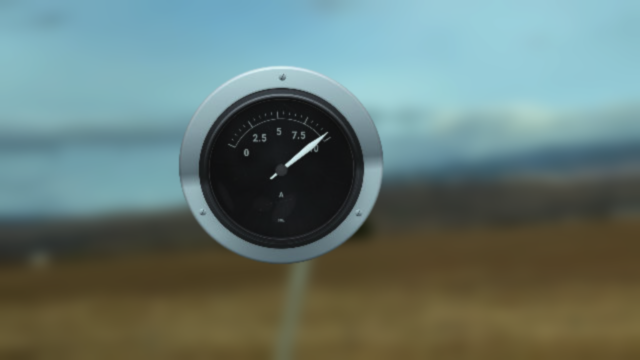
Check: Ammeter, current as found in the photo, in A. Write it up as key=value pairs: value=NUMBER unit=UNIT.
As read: value=9.5 unit=A
